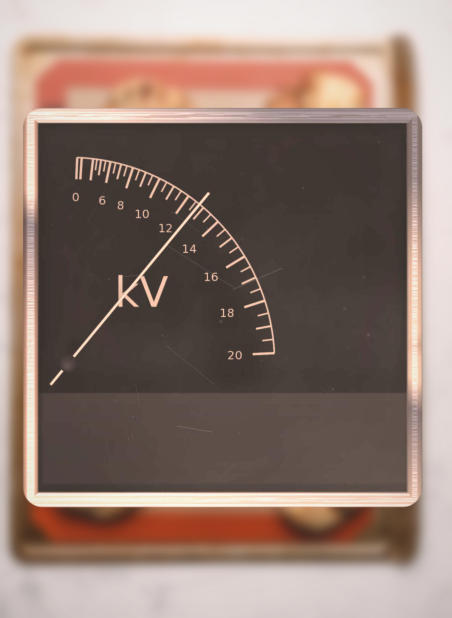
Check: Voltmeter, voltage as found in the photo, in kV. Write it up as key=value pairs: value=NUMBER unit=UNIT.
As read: value=12.75 unit=kV
